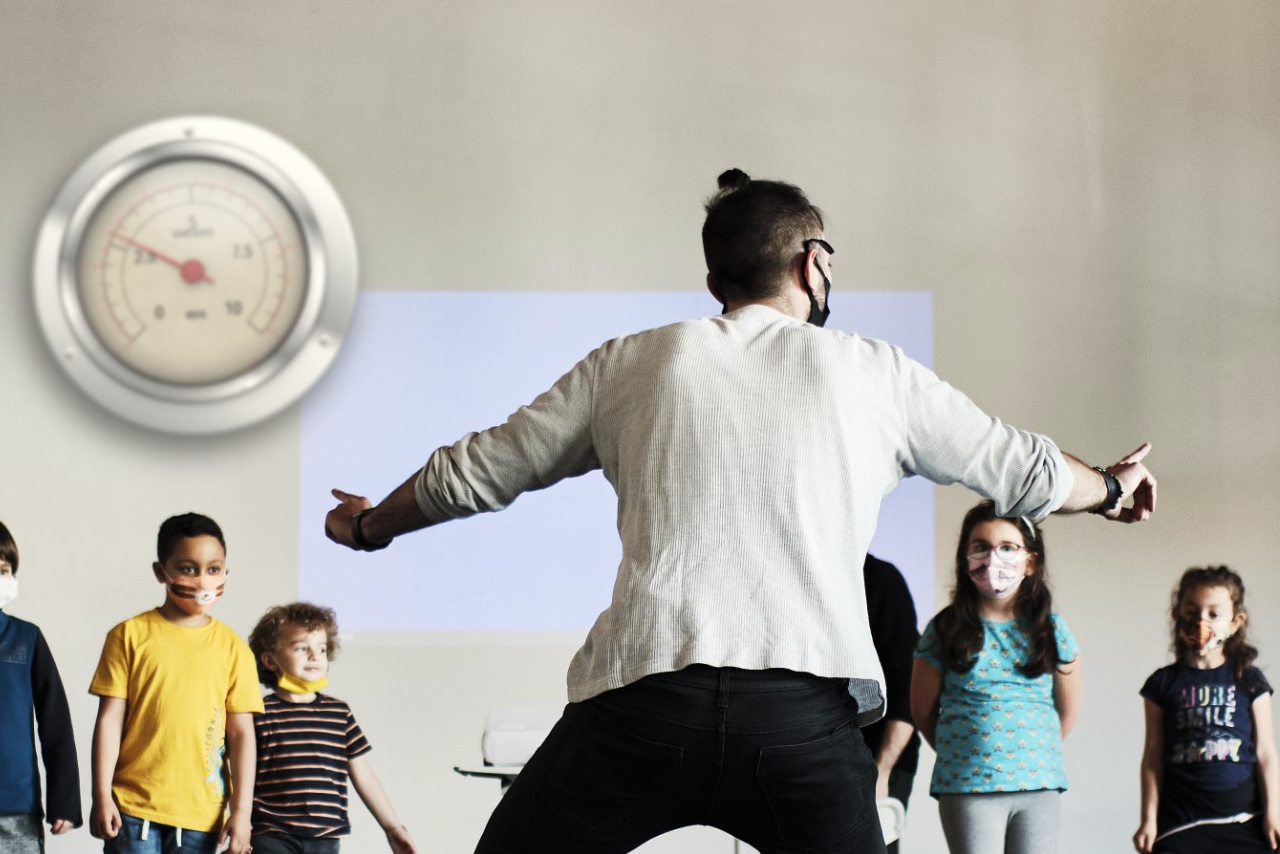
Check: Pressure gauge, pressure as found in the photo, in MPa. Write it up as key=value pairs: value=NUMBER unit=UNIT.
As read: value=2.75 unit=MPa
